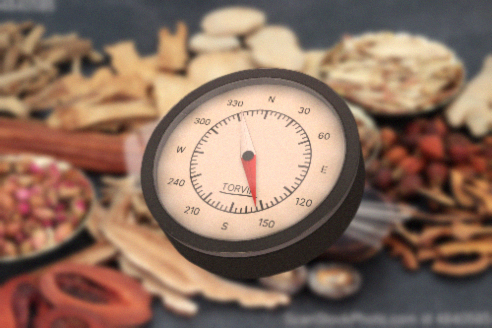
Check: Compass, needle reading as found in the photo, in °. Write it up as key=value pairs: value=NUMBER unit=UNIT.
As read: value=155 unit=°
